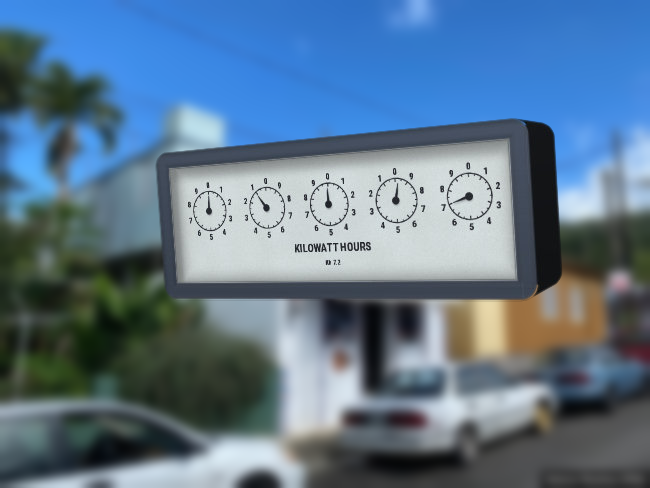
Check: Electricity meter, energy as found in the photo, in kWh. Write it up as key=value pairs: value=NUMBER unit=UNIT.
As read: value=997 unit=kWh
